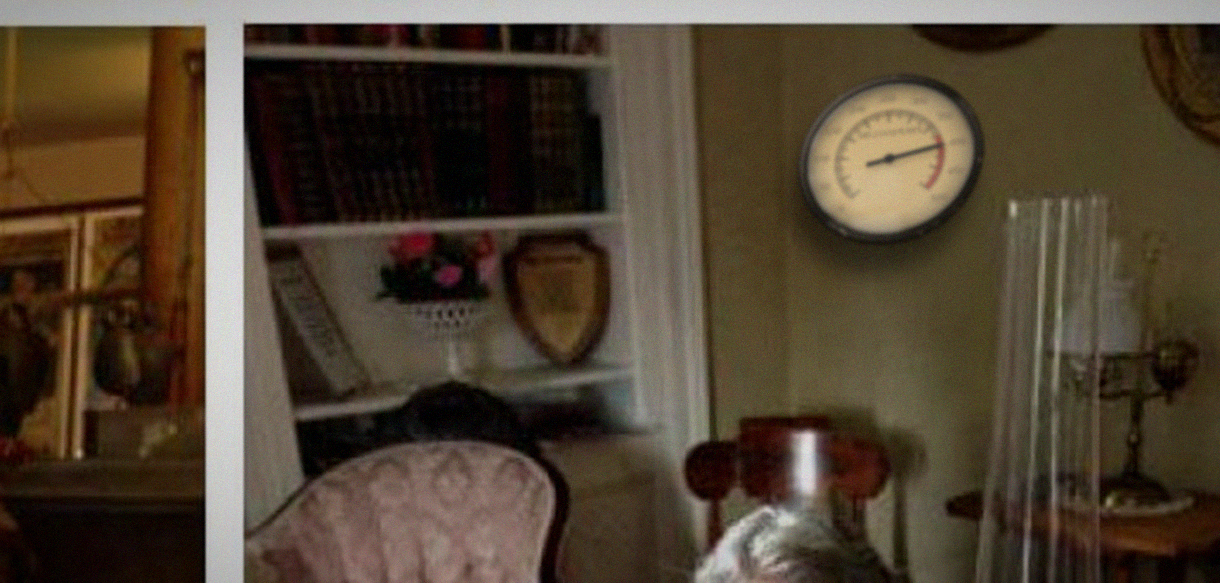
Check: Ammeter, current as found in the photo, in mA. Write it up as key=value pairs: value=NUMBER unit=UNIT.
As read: value=400 unit=mA
